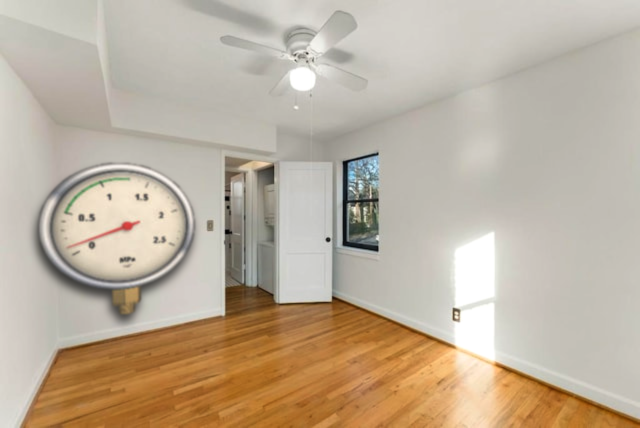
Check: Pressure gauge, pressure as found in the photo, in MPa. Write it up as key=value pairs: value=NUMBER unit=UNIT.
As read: value=0.1 unit=MPa
